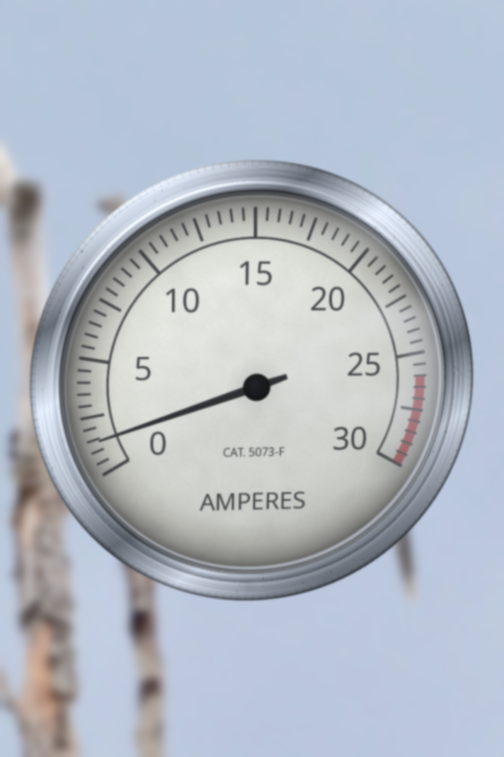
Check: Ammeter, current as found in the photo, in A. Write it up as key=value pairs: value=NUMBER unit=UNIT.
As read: value=1.5 unit=A
